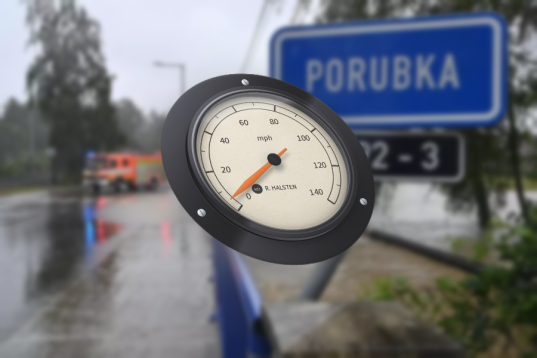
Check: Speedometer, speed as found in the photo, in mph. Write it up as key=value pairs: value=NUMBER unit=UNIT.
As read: value=5 unit=mph
